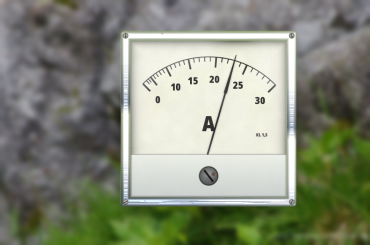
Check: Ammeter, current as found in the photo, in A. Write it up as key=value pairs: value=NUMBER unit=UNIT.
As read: value=23 unit=A
